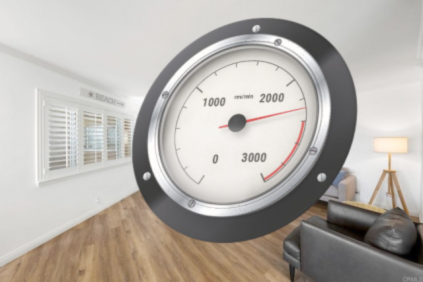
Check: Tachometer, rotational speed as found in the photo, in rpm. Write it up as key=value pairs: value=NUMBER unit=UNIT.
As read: value=2300 unit=rpm
